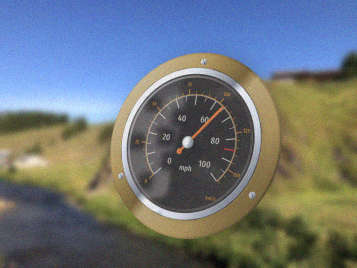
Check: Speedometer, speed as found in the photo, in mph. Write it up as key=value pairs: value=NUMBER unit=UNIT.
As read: value=65 unit=mph
